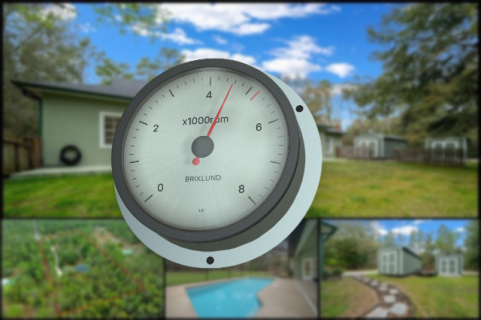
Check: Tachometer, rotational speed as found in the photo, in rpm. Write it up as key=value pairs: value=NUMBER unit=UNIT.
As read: value=4600 unit=rpm
